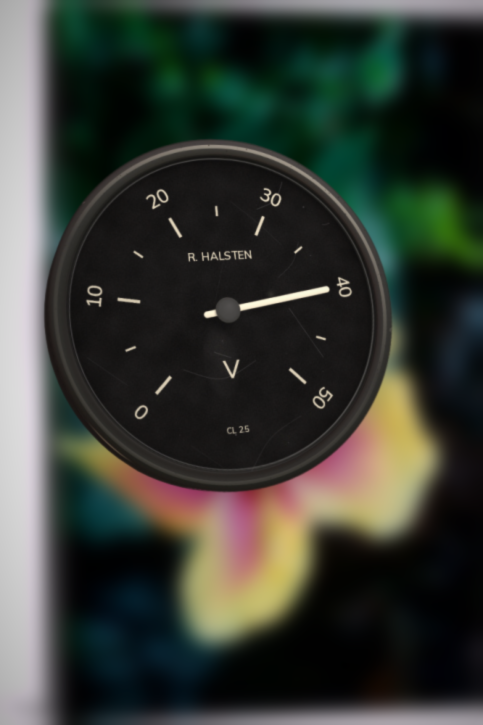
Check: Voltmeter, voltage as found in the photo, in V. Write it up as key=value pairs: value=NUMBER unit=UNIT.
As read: value=40 unit=V
